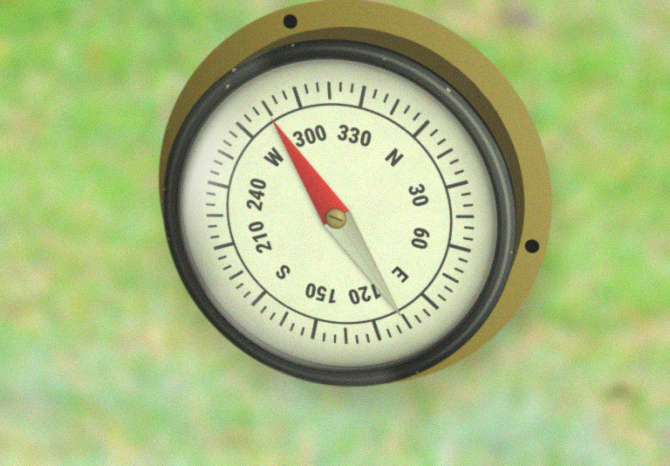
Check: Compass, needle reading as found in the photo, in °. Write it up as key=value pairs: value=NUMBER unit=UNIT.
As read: value=285 unit=°
